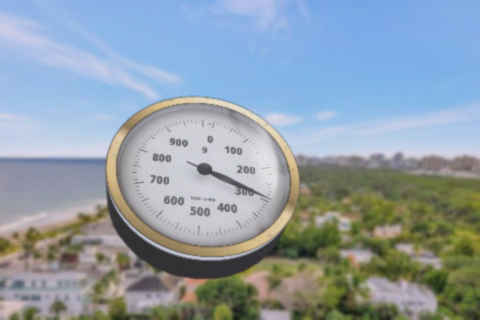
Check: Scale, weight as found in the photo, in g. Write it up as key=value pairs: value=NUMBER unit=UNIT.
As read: value=300 unit=g
